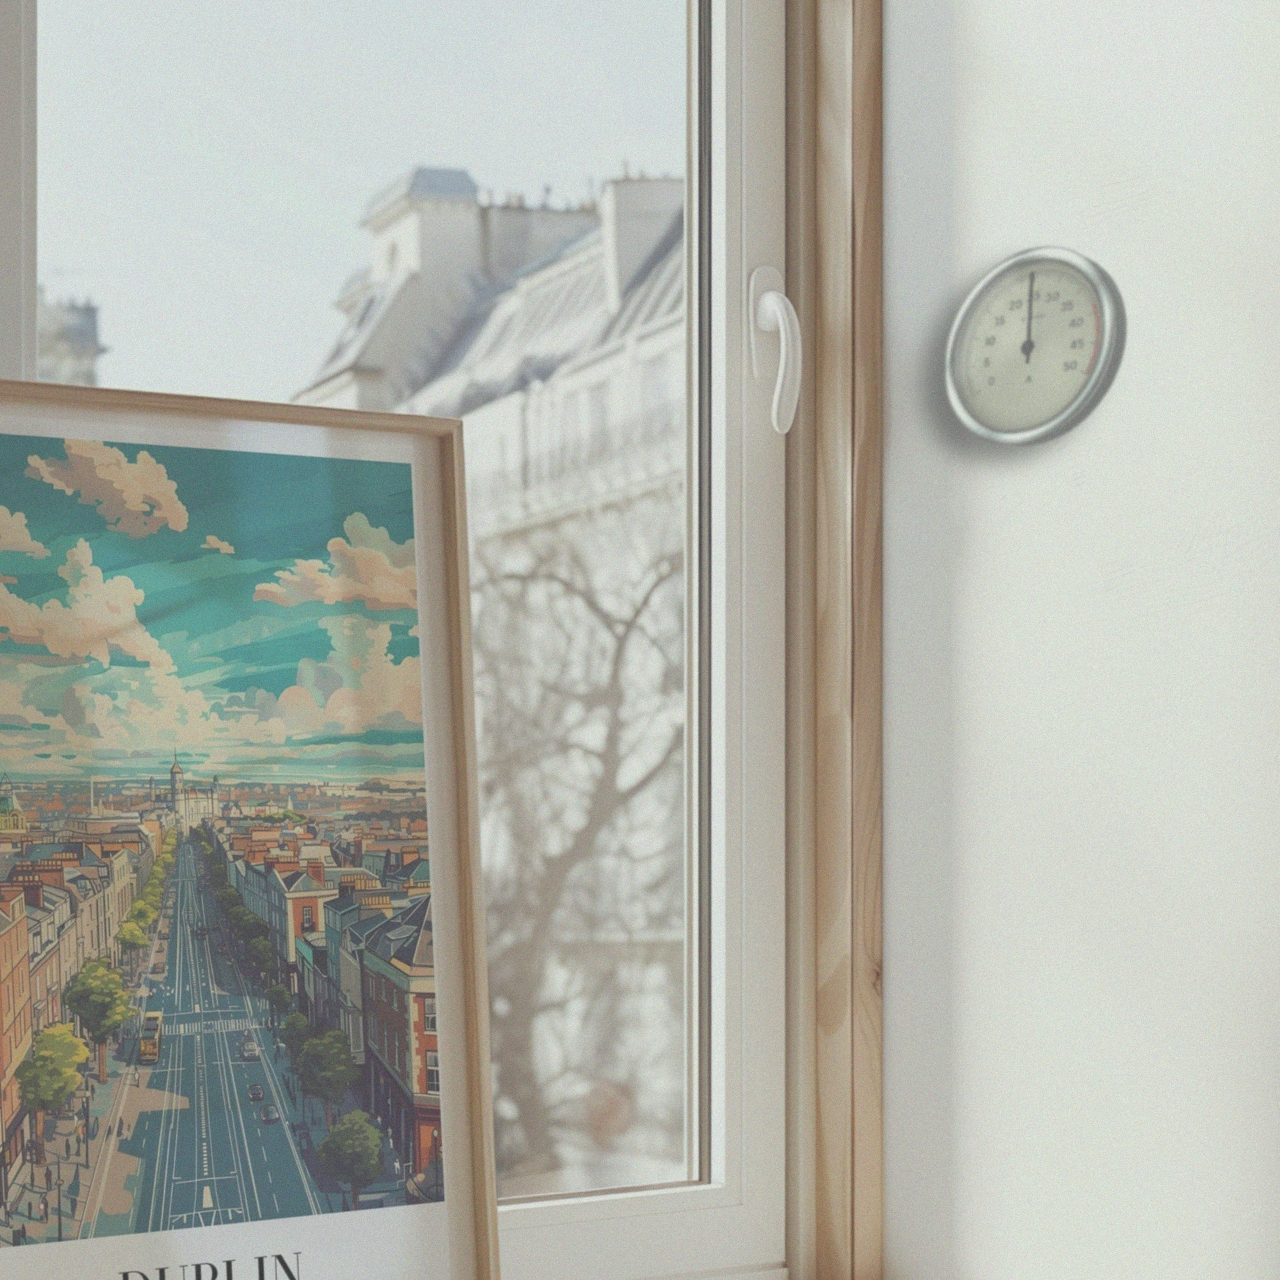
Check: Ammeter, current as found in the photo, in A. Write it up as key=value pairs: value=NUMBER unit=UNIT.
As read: value=25 unit=A
